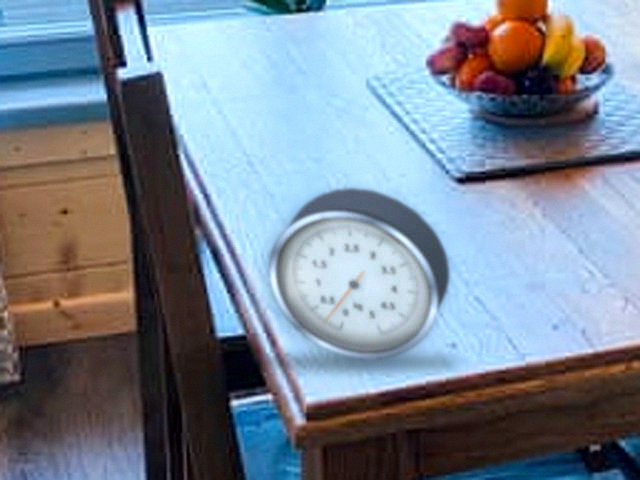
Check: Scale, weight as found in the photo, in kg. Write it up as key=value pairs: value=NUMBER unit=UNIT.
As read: value=0.25 unit=kg
